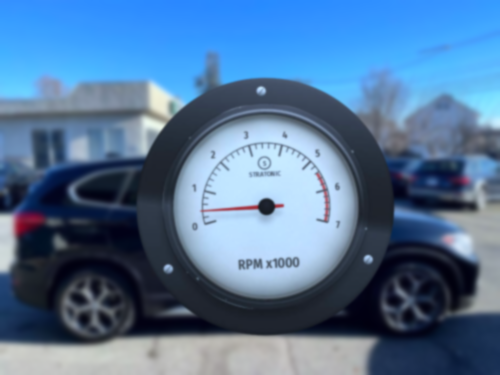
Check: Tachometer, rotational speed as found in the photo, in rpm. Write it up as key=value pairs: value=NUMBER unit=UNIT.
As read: value=400 unit=rpm
